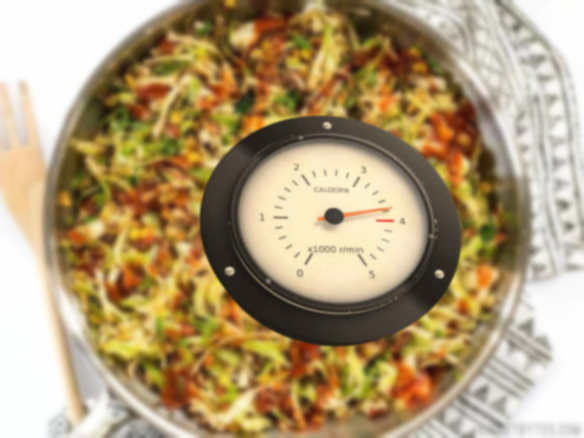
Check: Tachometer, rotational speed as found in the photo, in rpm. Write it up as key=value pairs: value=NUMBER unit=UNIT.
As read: value=3800 unit=rpm
